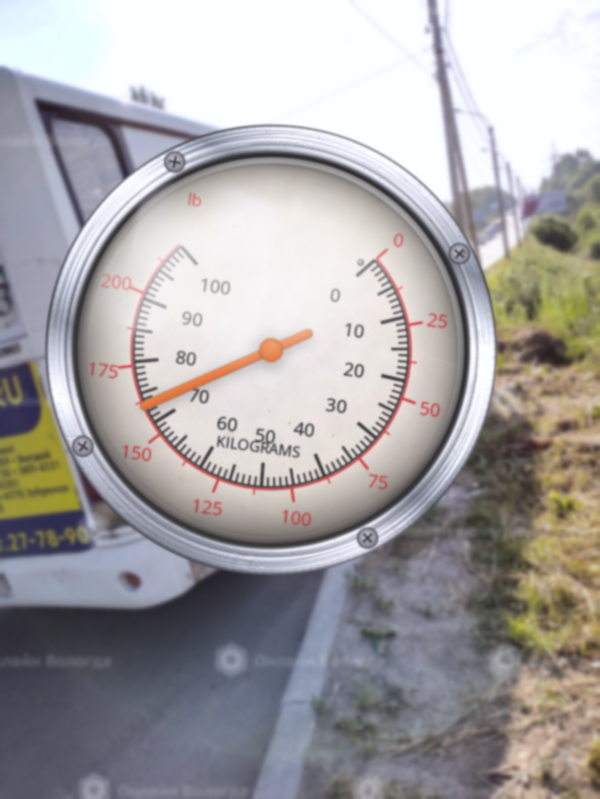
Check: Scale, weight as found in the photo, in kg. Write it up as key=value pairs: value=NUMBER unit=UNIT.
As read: value=73 unit=kg
